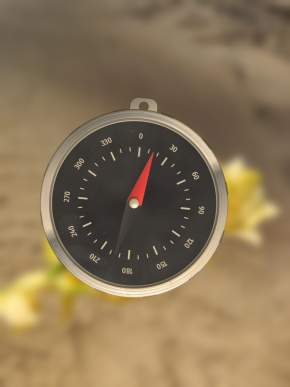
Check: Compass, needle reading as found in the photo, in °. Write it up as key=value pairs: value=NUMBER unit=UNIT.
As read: value=15 unit=°
